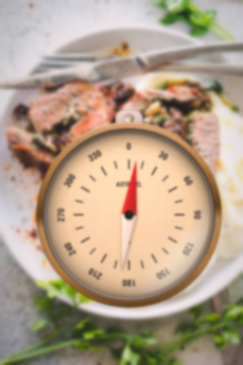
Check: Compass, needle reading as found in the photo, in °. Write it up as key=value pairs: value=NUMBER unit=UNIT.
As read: value=7.5 unit=°
